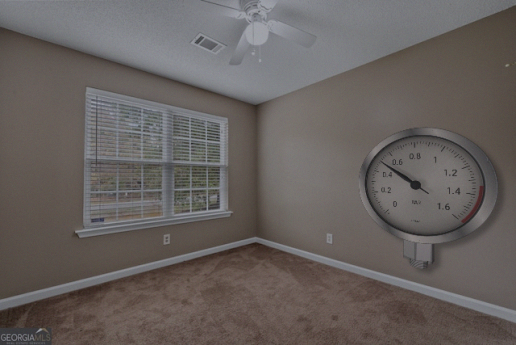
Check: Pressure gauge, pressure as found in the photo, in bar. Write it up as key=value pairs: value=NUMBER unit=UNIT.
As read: value=0.5 unit=bar
